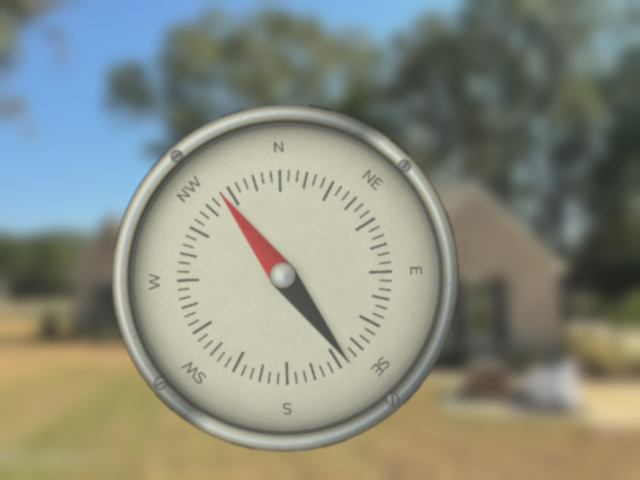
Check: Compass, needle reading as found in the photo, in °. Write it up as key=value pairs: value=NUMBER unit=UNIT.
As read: value=325 unit=°
